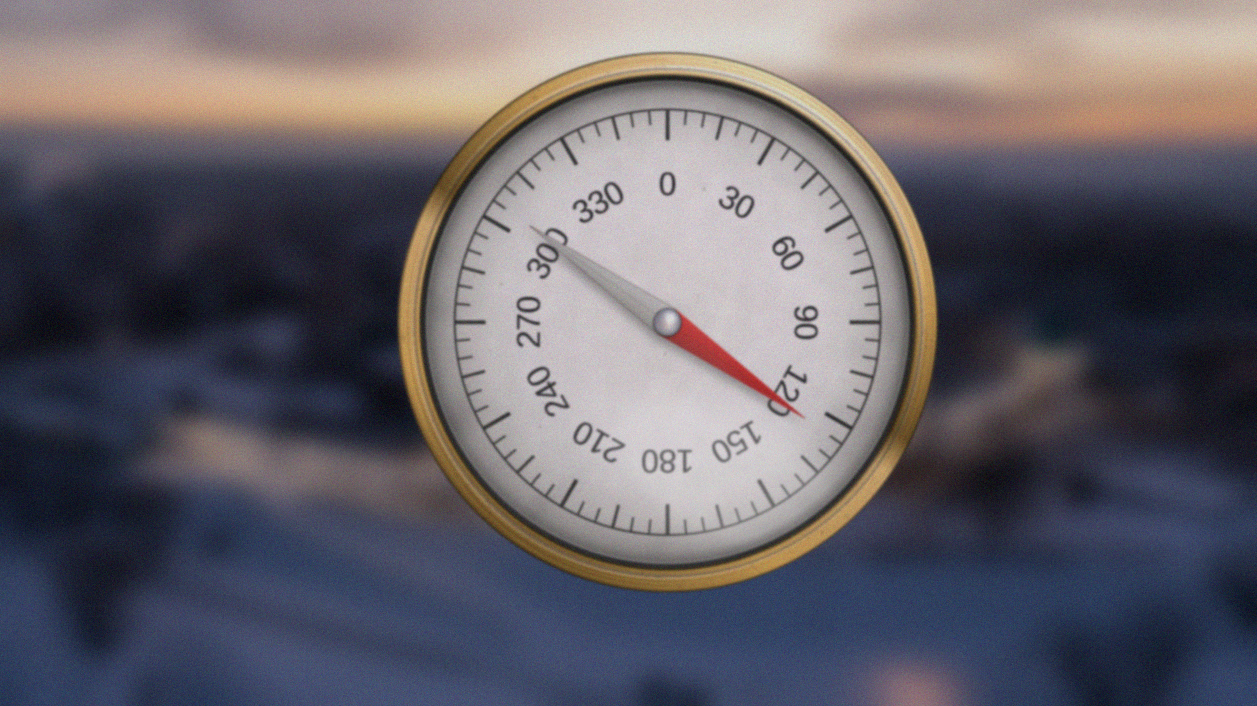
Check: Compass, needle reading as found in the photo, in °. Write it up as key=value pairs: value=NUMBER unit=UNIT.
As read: value=125 unit=°
